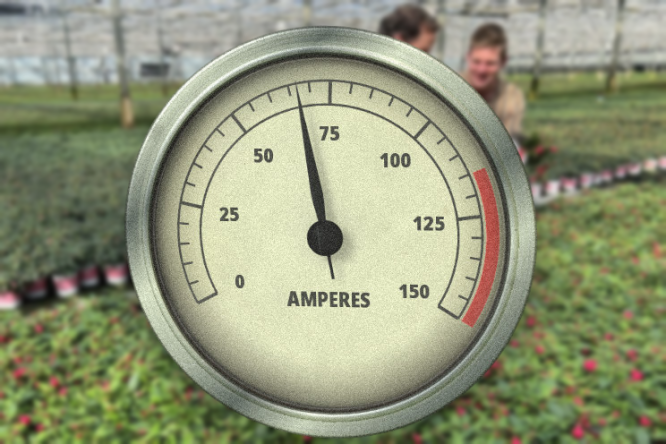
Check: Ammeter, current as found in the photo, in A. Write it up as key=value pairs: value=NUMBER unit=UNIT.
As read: value=67.5 unit=A
